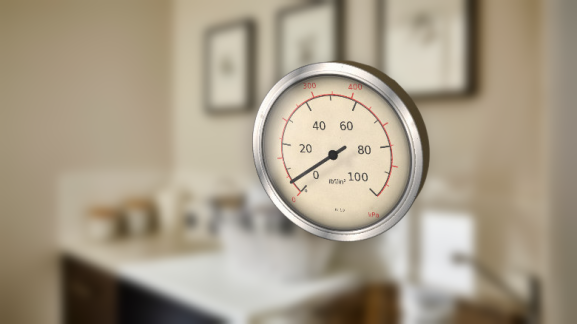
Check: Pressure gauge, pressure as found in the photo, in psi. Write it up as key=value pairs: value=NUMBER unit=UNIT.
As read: value=5 unit=psi
